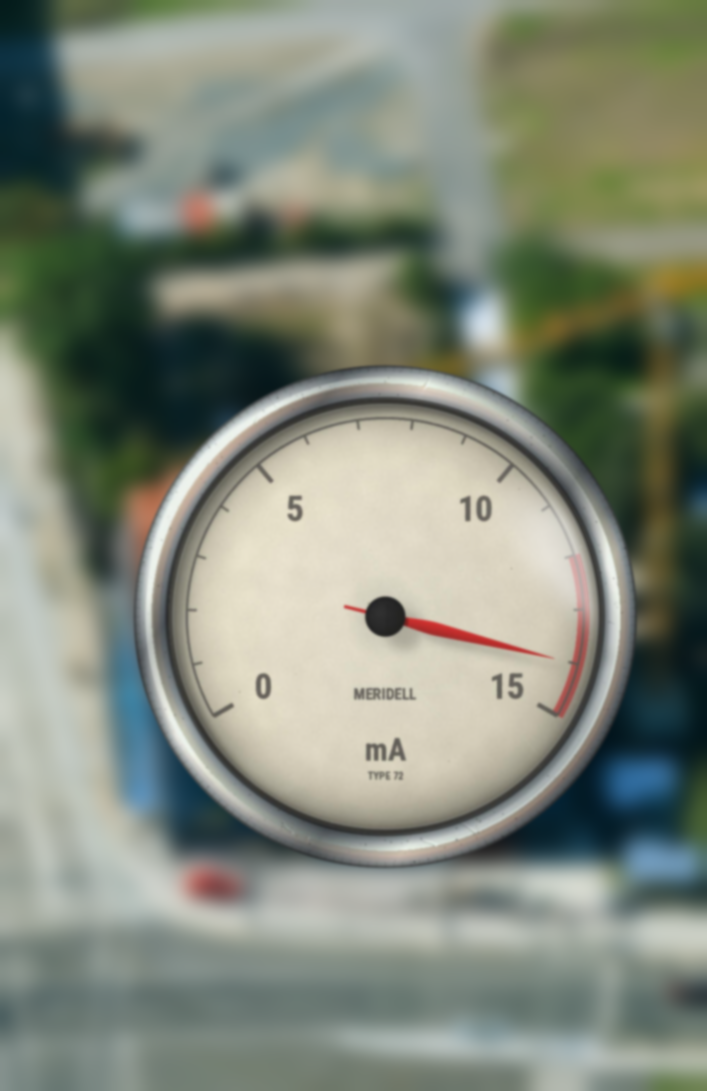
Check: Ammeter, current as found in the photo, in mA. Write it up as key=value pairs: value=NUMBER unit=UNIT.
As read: value=14 unit=mA
